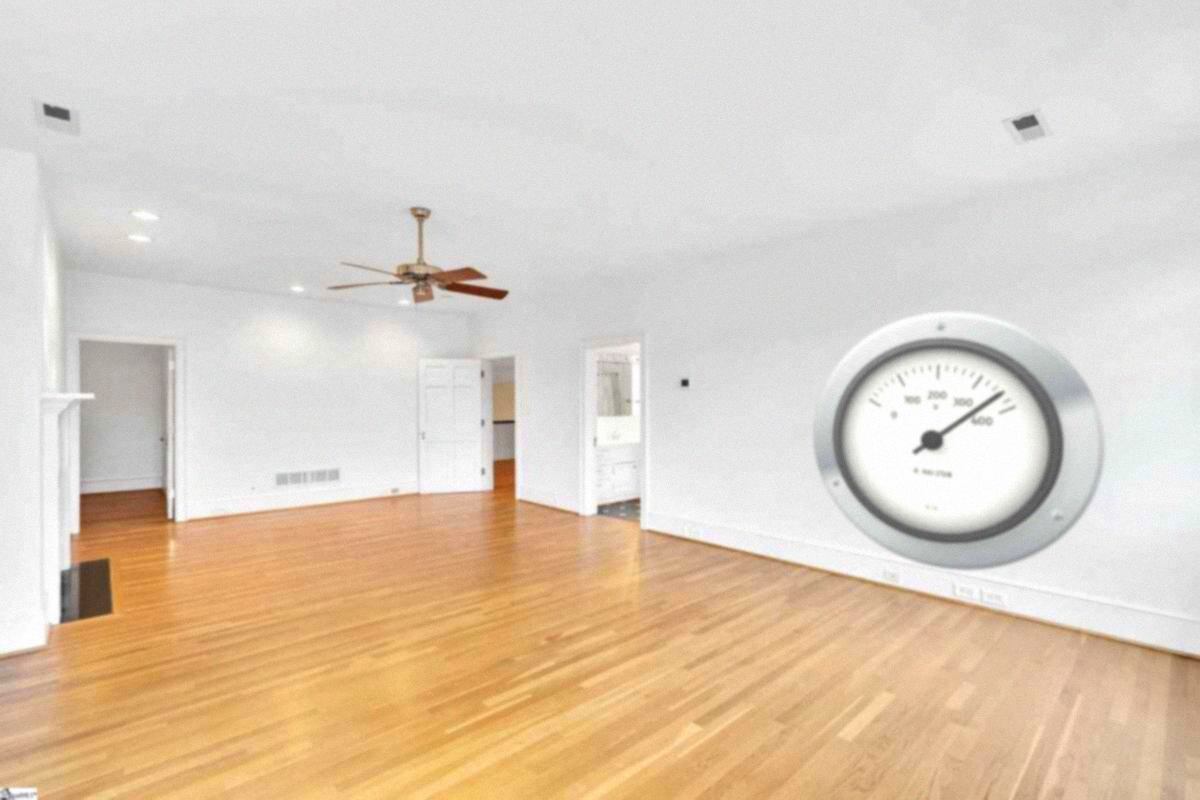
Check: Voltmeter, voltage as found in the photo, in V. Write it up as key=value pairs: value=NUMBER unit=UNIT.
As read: value=360 unit=V
